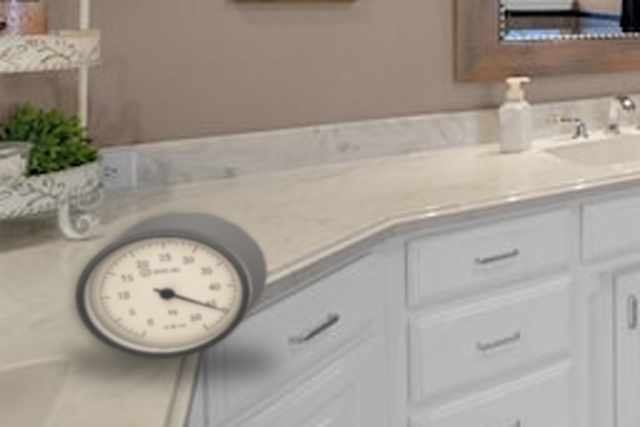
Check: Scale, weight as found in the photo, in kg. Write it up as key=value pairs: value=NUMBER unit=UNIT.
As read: value=45 unit=kg
